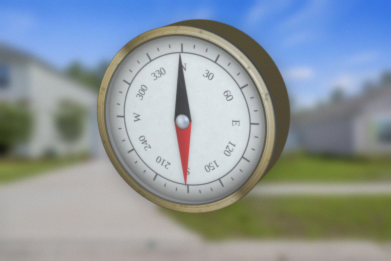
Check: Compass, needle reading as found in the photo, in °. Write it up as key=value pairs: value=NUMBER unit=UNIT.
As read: value=180 unit=°
